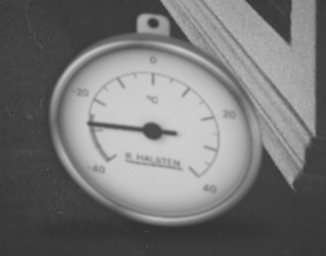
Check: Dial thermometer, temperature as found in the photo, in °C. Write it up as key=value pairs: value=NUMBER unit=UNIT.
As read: value=-27.5 unit=°C
